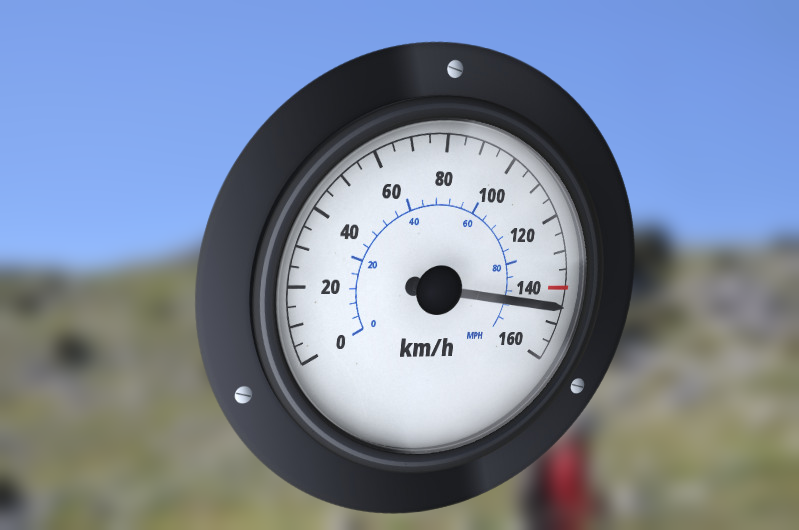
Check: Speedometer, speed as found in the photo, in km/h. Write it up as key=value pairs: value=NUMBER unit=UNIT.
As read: value=145 unit=km/h
